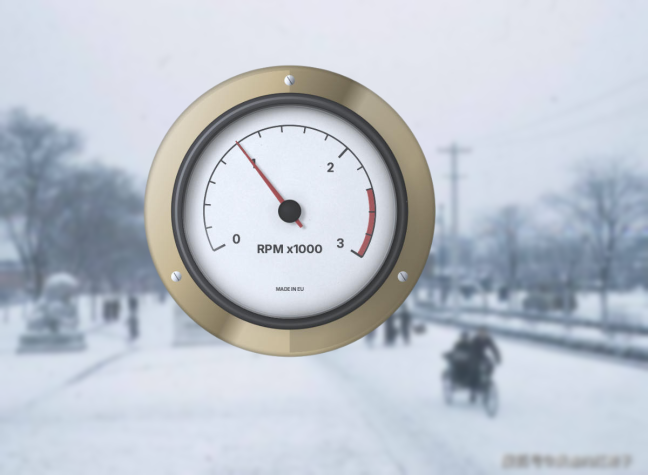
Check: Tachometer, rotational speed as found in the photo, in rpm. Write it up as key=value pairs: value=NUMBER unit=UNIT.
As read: value=1000 unit=rpm
